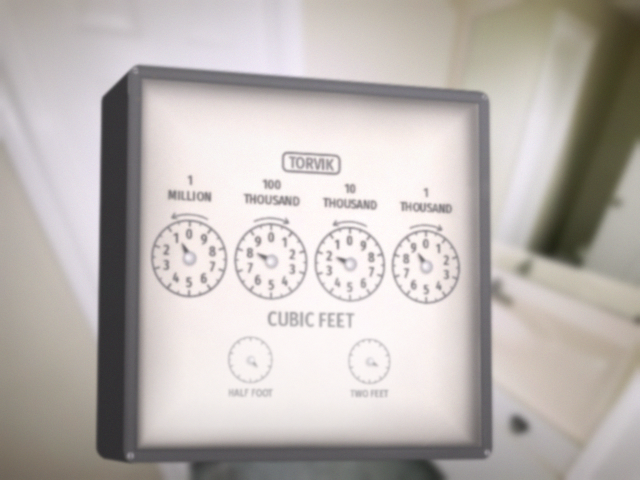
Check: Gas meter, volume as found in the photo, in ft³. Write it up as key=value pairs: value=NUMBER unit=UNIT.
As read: value=81900 unit=ft³
